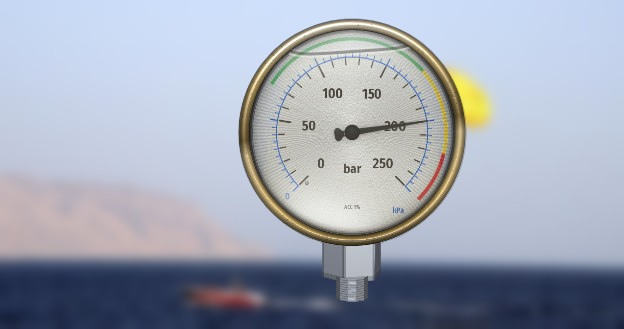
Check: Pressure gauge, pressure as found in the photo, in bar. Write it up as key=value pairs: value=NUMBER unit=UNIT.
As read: value=200 unit=bar
